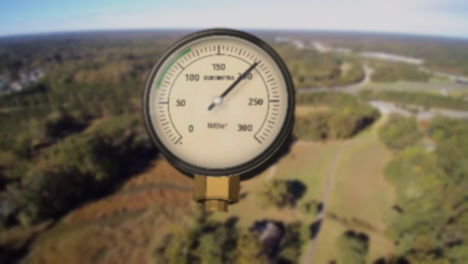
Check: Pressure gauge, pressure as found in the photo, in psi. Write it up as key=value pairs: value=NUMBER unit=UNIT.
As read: value=200 unit=psi
